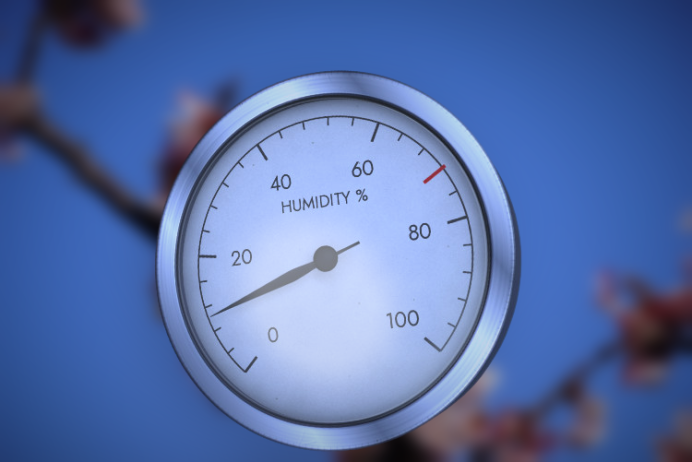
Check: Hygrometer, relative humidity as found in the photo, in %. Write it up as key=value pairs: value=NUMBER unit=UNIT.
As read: value=10 unit=%
